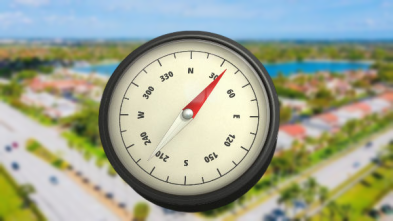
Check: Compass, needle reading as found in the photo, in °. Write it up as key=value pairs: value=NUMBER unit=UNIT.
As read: value=37.5 unit=°
